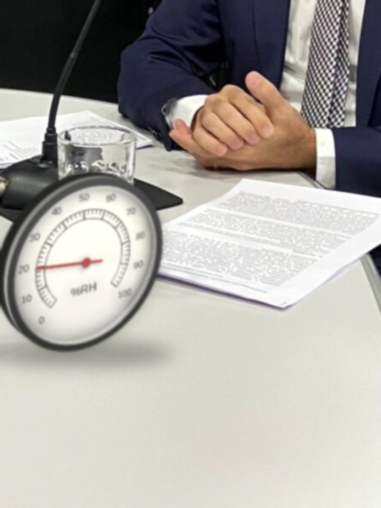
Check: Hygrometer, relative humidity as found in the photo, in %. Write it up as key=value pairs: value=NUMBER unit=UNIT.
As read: value=20 unit=%
